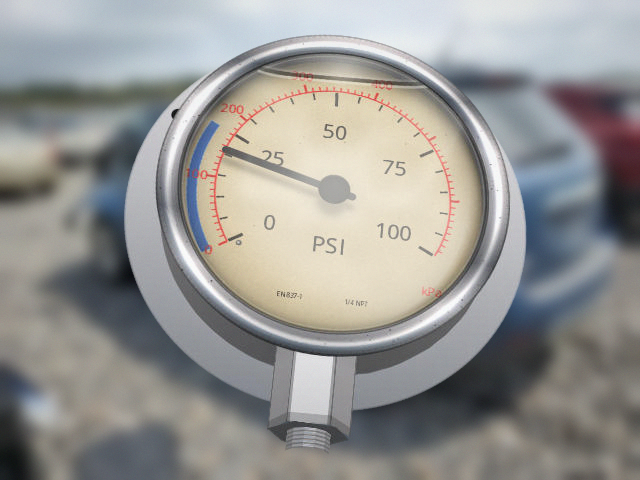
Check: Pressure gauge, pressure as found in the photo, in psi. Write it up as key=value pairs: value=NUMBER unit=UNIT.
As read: value=20 unit=psi
